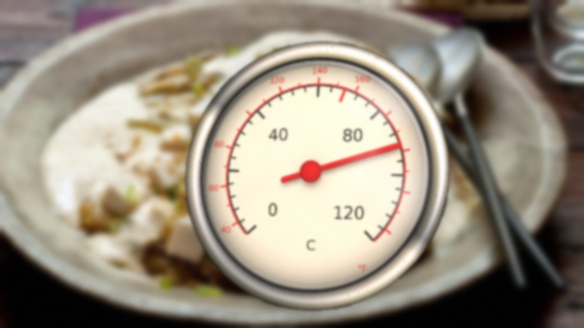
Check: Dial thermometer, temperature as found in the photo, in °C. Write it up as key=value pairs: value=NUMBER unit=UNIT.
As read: value=92 unit=°C
